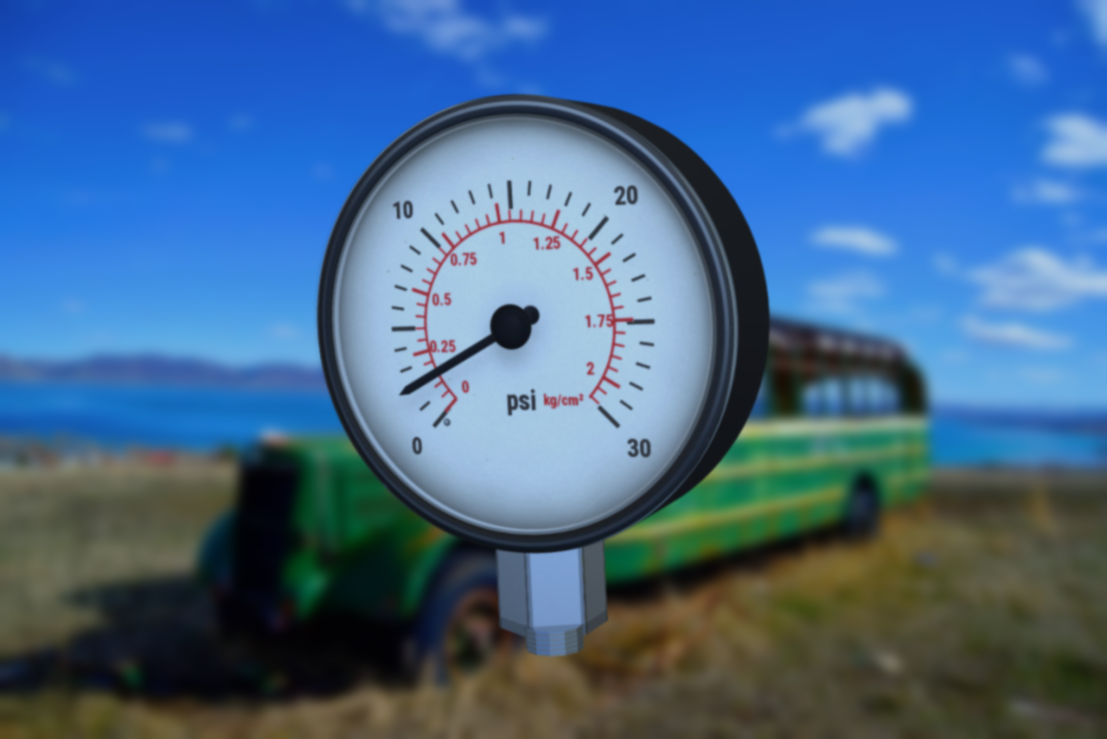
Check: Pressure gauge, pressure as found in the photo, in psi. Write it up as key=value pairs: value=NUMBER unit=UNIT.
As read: value=2 unit=psi
